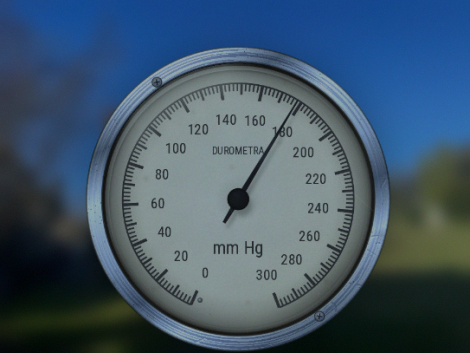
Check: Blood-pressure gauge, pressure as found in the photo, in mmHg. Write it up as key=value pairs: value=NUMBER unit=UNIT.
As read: value=178 unit=mmHg
